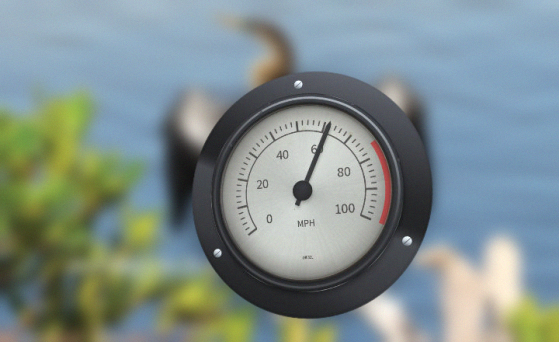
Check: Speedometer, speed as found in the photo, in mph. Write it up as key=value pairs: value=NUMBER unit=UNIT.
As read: value=62 unit=mph
